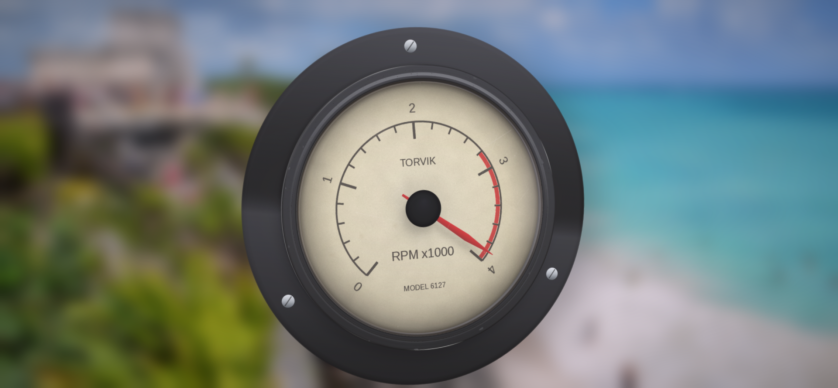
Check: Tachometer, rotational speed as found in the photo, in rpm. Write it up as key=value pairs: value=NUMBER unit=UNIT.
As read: value=3900 unit=rpm
